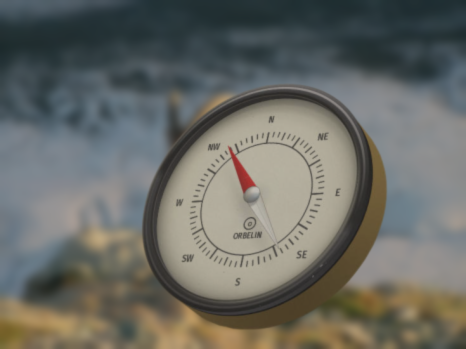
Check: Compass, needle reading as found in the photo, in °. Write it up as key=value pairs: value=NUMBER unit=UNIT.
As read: value=325 unit=°
